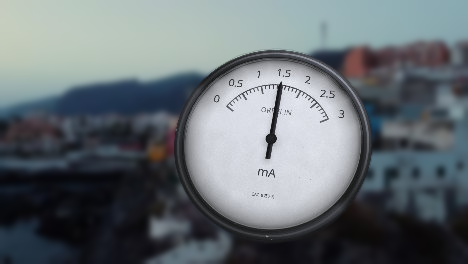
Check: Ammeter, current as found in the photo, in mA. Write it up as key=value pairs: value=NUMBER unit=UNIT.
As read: value=1.5 unit=mA
